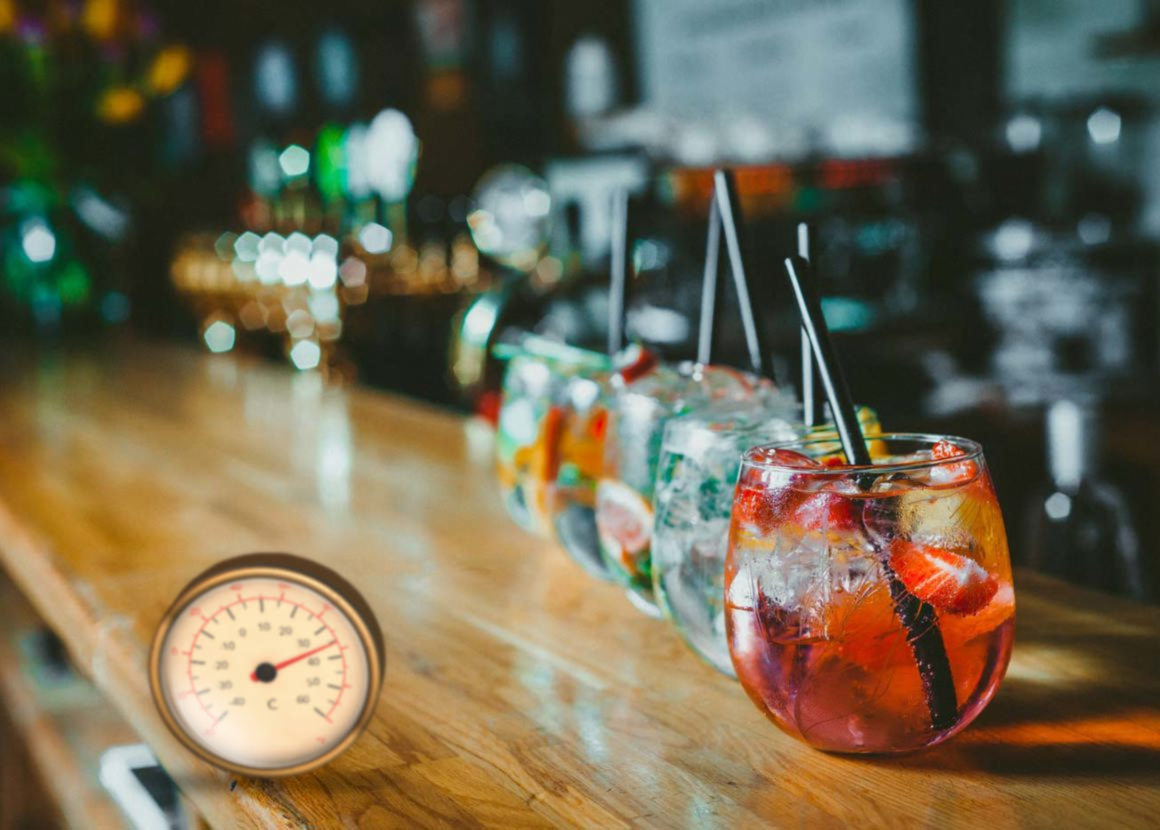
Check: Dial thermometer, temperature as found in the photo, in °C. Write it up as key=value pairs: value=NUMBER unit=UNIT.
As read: value=35 unit=°C
